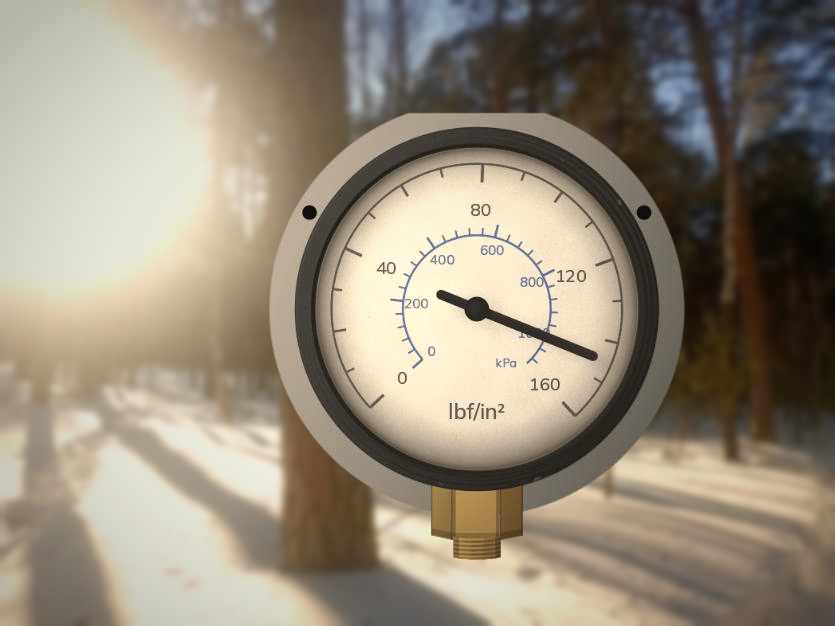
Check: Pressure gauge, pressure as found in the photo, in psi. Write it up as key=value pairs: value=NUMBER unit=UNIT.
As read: value=145 unit=psi
